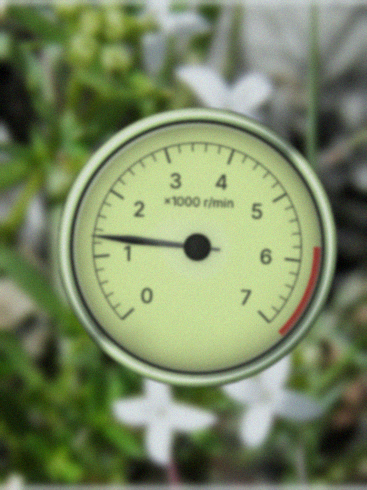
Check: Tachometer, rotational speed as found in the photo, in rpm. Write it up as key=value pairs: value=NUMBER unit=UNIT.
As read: value=1300 unit=rpm
